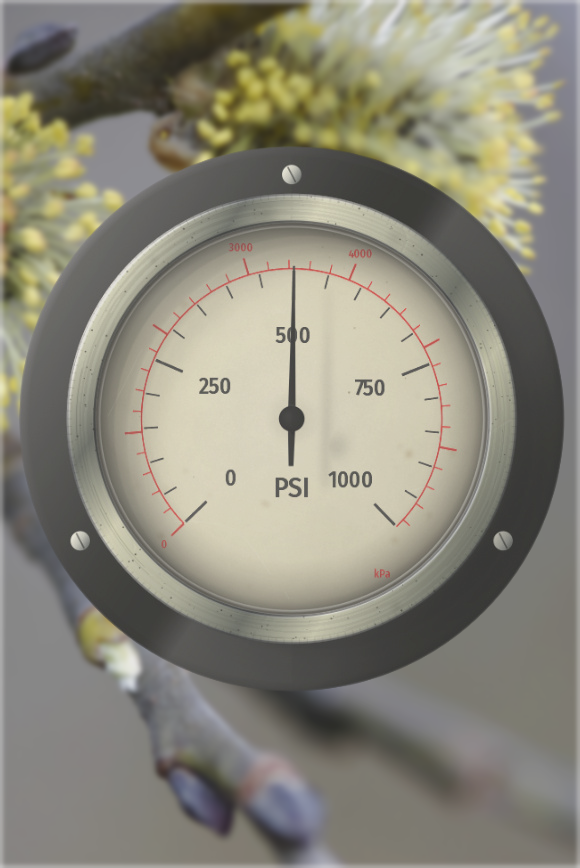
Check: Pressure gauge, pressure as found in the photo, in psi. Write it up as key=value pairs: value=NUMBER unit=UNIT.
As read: value=500 unit=psi
